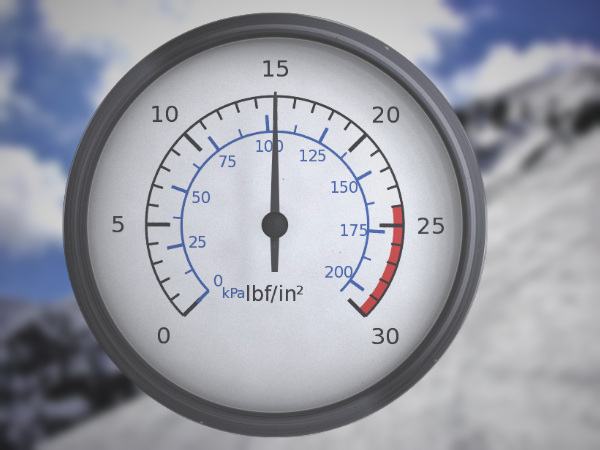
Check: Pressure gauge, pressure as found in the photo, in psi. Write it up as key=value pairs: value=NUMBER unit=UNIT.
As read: value=15 unit=psi
